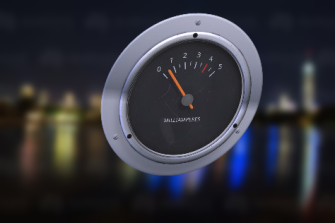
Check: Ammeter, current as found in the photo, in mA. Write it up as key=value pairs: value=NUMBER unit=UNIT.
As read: value=0.5 unit=mA
